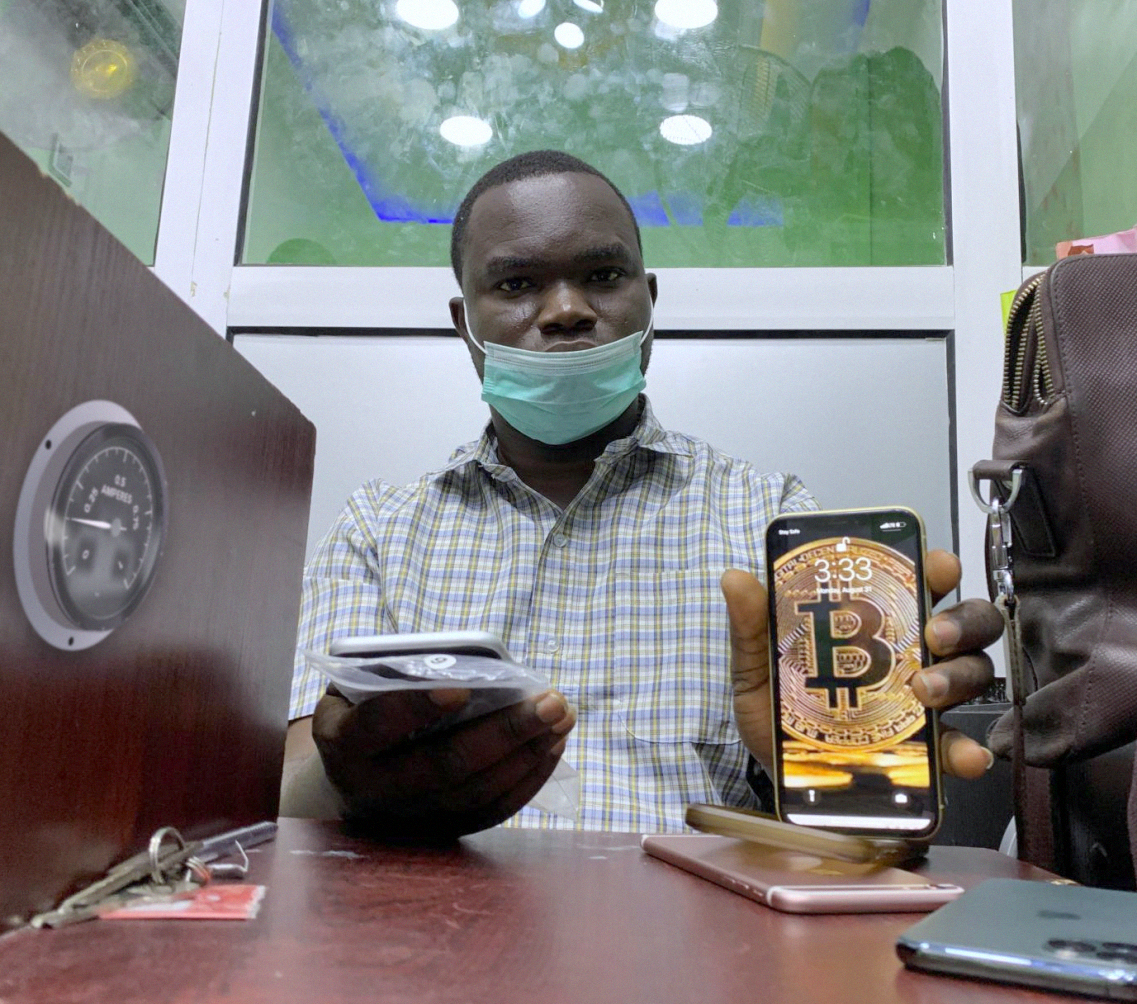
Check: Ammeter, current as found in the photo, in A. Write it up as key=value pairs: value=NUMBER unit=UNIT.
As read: value=0.15 unit=A
